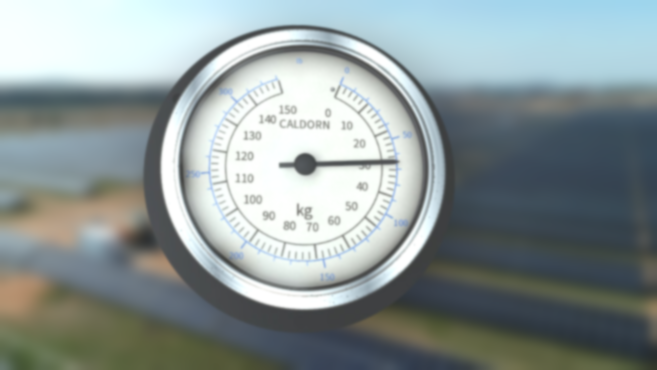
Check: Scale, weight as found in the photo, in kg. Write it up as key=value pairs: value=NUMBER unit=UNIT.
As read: value=30 unit=kg
